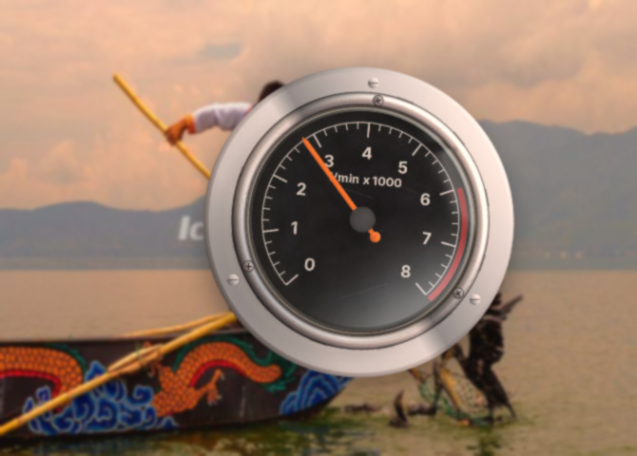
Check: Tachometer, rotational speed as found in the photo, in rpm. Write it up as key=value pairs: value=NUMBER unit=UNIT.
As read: value=2800 unit=rpm
